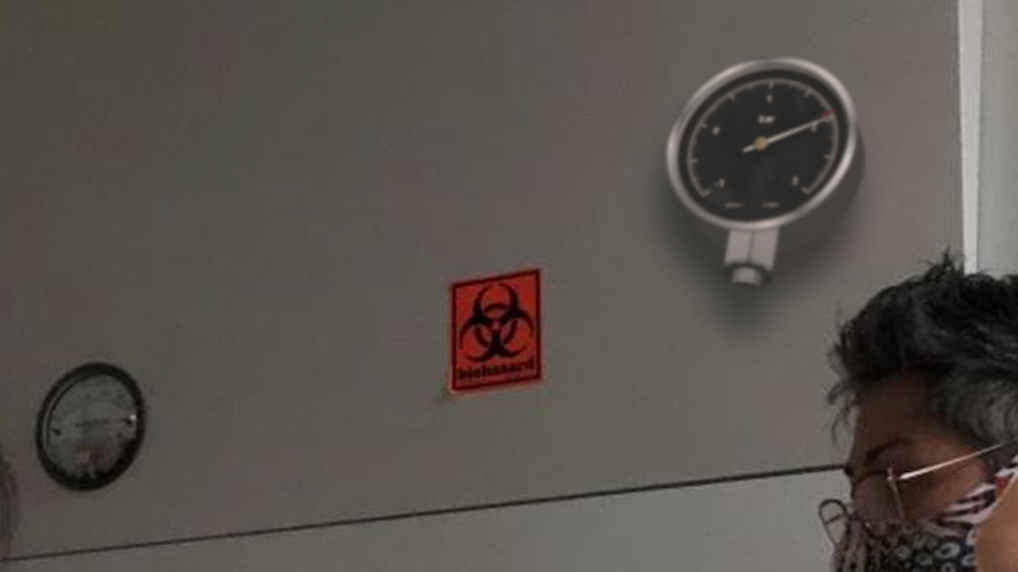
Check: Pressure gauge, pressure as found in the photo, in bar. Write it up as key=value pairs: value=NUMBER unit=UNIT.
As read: value=2 unit=bar
